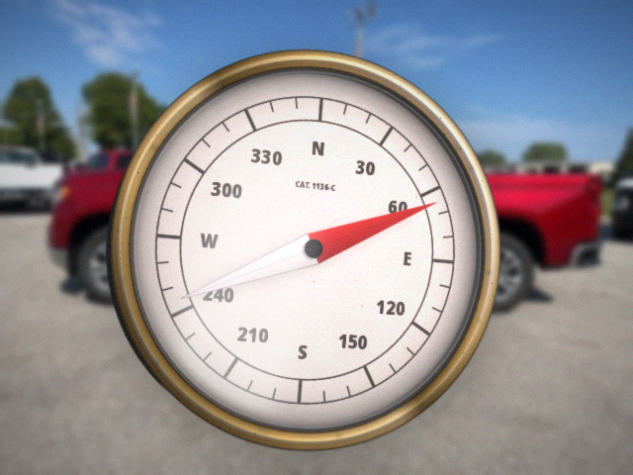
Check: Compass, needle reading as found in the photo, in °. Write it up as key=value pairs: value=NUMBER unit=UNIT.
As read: value=65 unit=°
